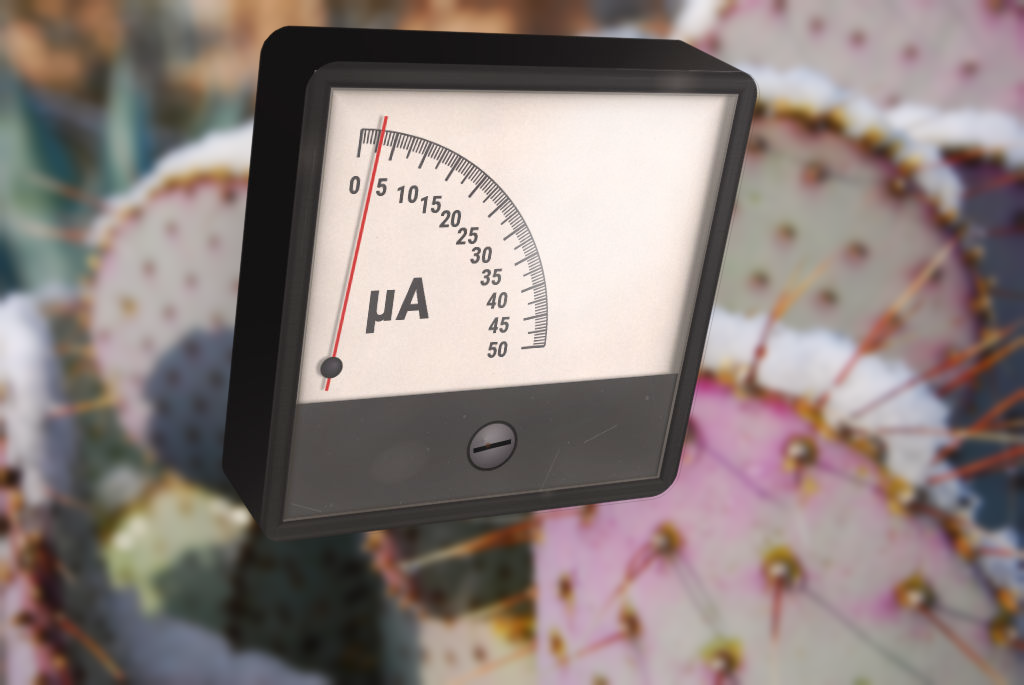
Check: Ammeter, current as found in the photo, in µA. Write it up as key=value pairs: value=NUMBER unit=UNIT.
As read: value=2.5 unit=µA
